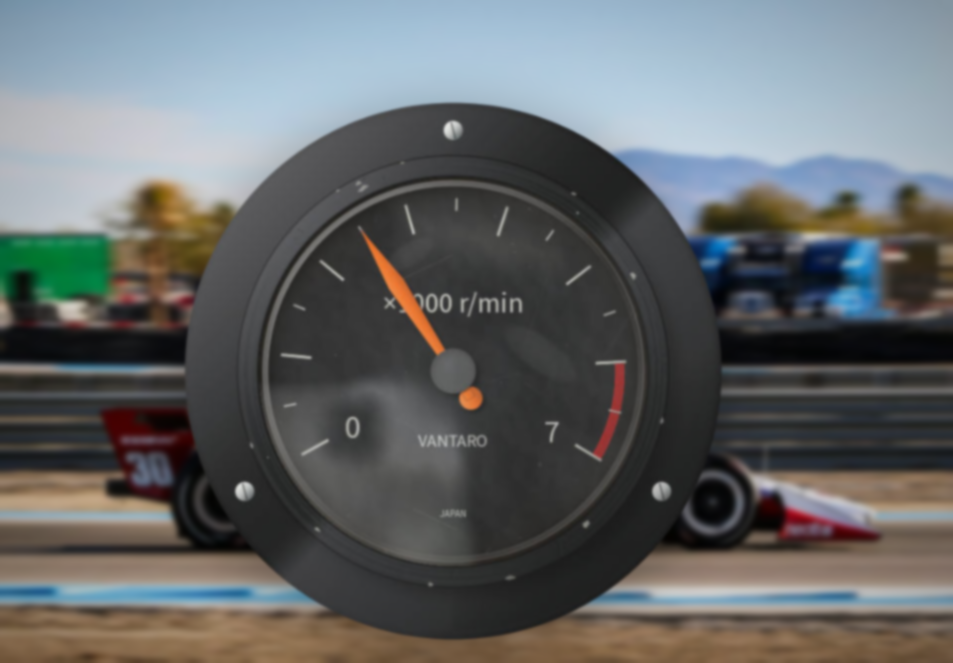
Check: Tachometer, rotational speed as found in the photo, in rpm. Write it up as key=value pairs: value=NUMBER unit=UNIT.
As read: value=2500 unit=rpm
